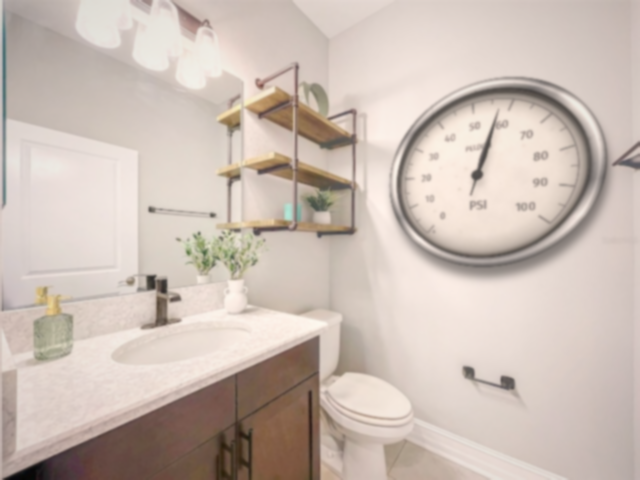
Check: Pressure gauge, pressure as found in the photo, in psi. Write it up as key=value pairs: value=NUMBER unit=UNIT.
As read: value=57.5 unit=psi
